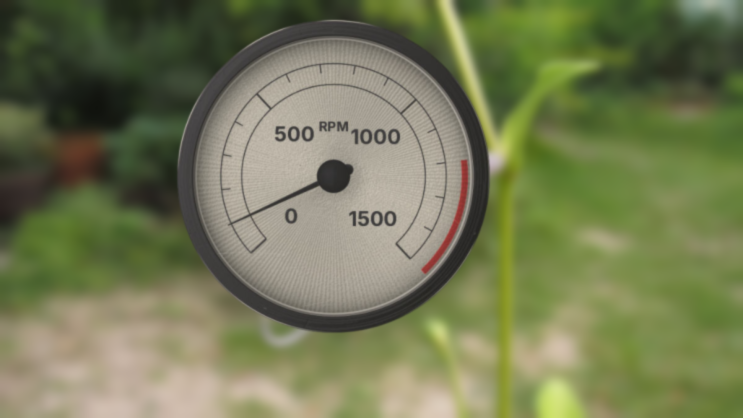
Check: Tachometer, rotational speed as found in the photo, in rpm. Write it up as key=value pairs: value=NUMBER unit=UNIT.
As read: value=100 unit=rpm
